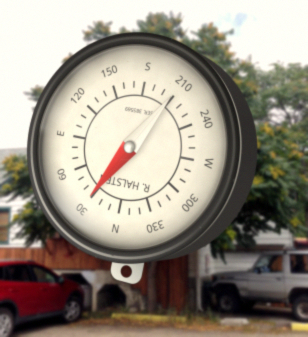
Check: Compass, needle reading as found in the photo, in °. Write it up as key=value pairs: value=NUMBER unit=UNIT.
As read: value=30 unit=°
